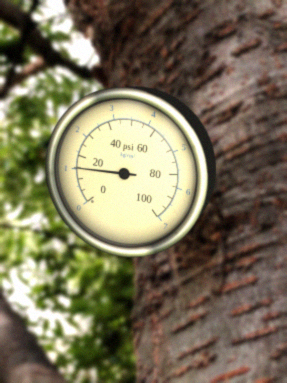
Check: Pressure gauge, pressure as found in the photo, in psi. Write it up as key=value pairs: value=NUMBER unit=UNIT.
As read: value=15 unit=psi
